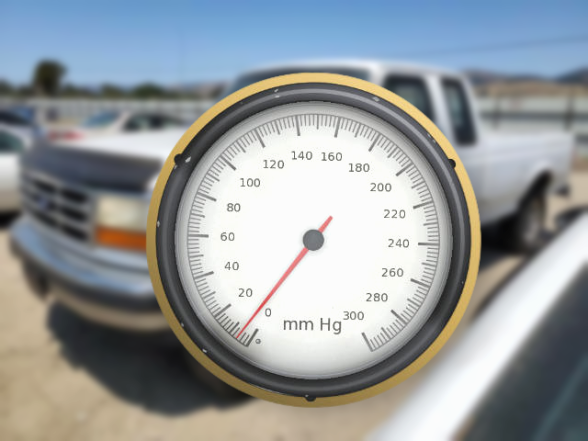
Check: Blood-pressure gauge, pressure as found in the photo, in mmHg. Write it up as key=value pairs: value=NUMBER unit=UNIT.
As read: value=6 unit=mmHg
